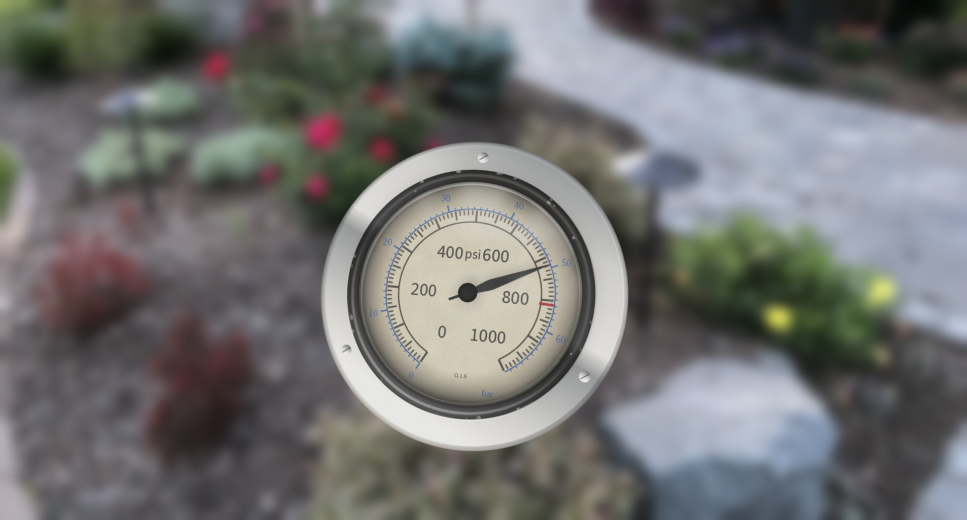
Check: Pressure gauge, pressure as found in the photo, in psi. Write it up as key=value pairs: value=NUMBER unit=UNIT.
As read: value=720 unit=psi
